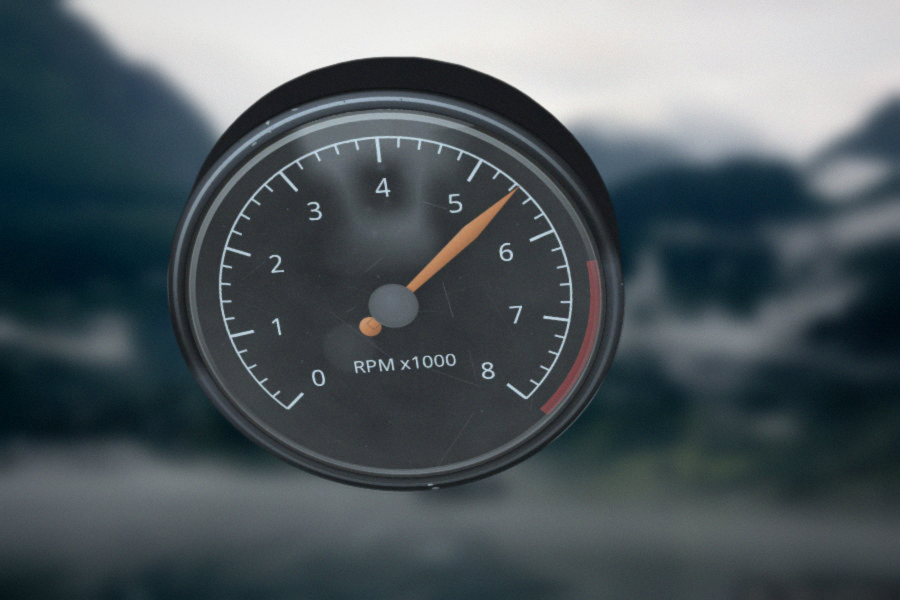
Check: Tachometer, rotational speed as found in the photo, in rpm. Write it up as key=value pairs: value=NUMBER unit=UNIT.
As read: value=5400 unit=rpm
